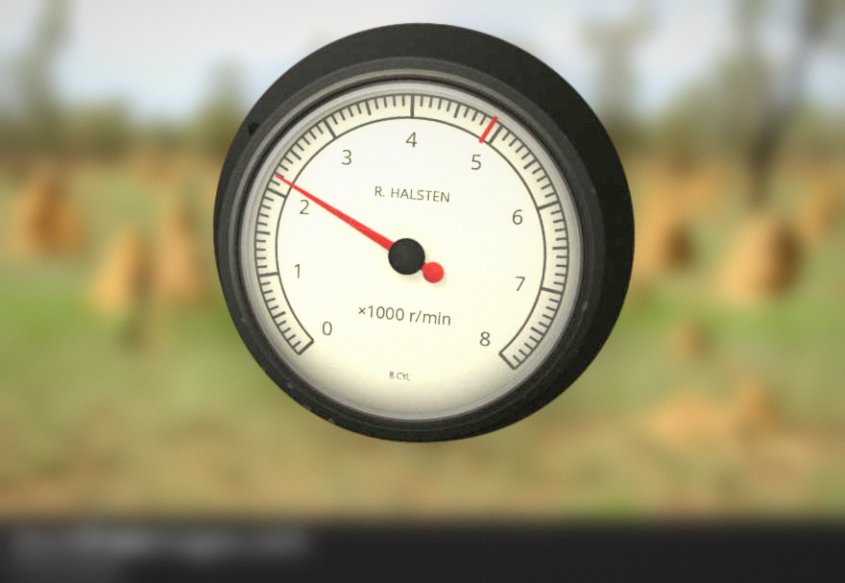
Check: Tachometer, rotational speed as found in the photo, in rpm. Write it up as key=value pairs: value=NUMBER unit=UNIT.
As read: value=2200 unit=rpm
